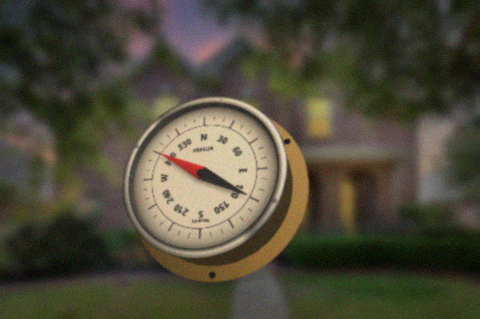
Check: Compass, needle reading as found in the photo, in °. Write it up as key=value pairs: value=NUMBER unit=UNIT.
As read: value=300 unit=°
